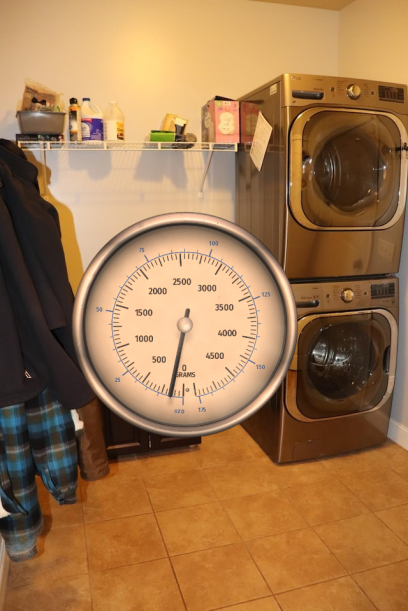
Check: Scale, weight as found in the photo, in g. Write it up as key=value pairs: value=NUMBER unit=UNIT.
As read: value=150 unit=g
